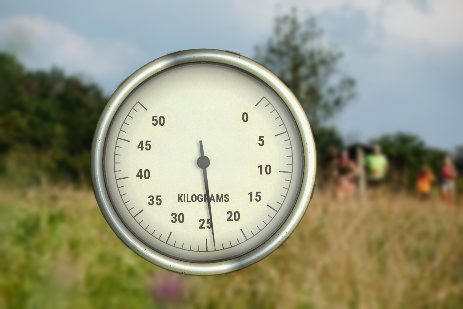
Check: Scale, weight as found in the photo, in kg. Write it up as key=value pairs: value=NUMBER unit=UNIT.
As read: value=24 unit=kg
